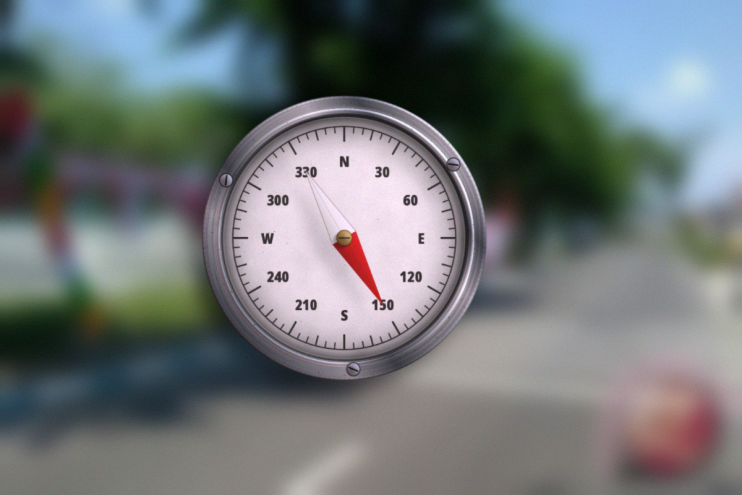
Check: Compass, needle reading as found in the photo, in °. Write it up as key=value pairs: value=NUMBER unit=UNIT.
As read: value=150 unit=°
